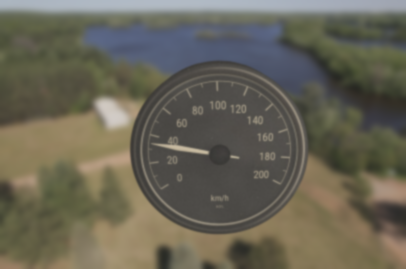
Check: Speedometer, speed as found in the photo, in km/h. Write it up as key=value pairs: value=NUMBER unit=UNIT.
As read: value=35 unit=km/h
